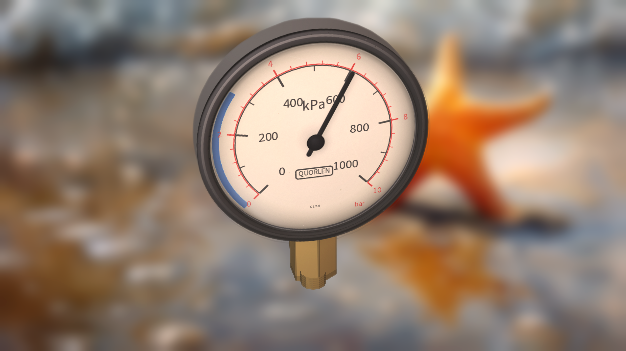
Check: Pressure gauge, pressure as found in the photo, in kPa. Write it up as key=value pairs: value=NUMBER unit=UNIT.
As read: value=600 unit=kPa
